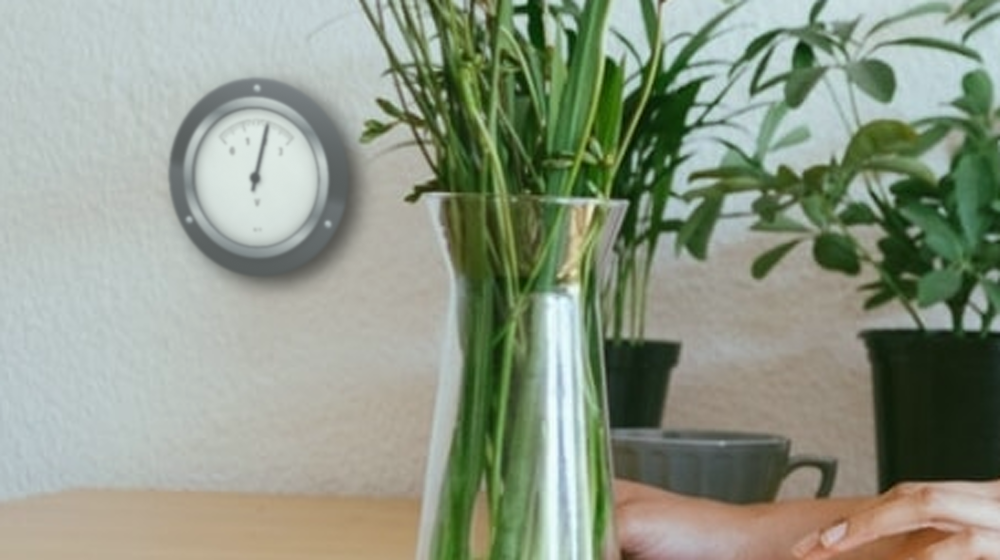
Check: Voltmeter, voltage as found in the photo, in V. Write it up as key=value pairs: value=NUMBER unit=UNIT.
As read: value=2 unit=V
